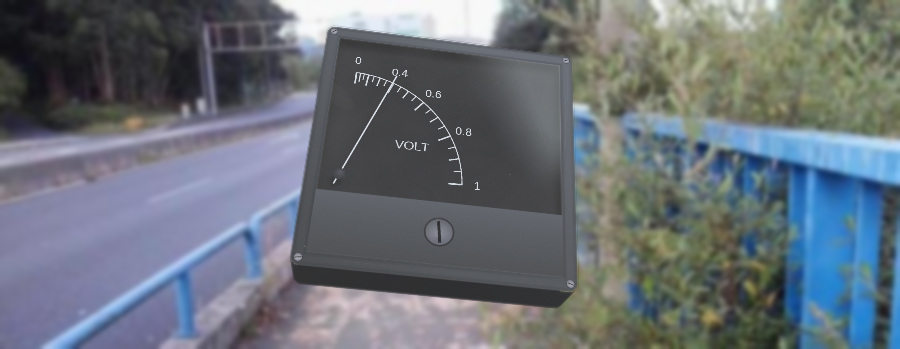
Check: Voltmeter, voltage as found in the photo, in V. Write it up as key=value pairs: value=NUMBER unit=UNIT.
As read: value=0.4 unit=V
